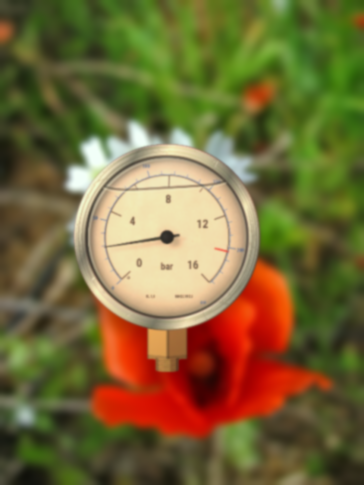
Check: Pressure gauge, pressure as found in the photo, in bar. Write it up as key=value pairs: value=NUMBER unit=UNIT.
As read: value=2 unit=bar
